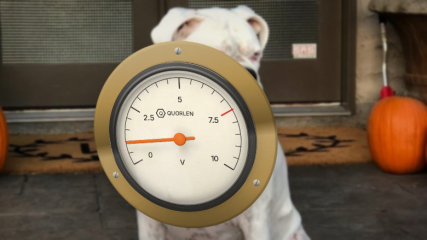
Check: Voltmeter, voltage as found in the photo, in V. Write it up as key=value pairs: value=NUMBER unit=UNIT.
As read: value=1 unit=V
